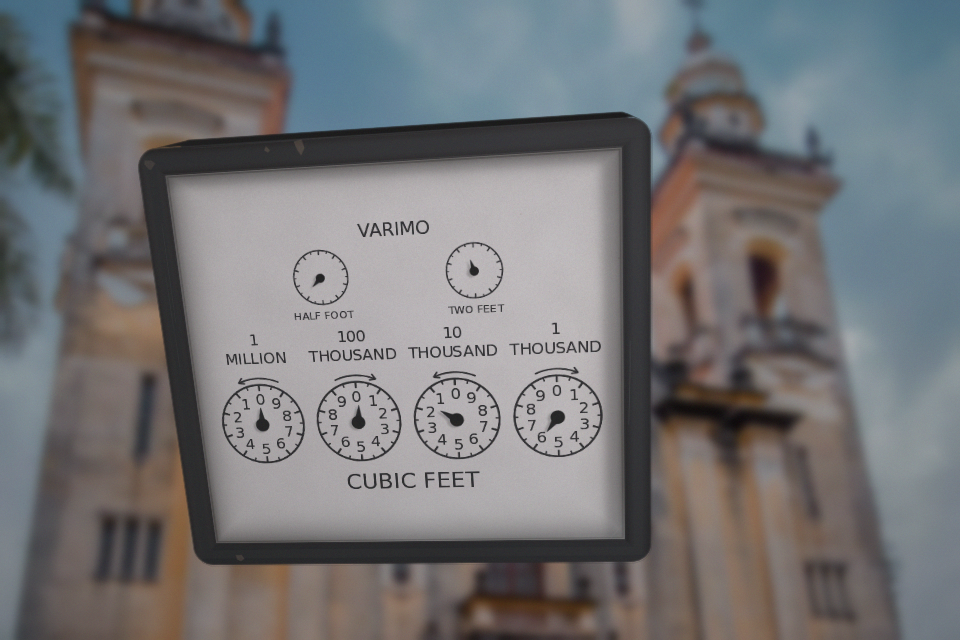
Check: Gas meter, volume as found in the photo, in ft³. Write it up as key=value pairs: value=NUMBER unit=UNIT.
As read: value=1600 unit=ft³
